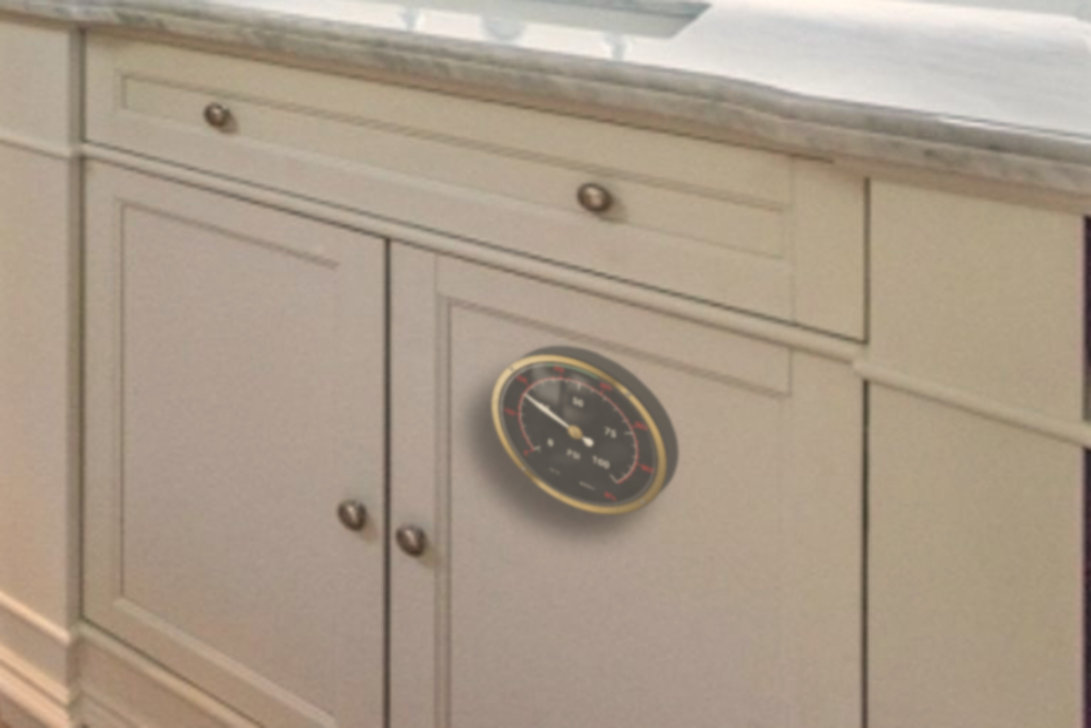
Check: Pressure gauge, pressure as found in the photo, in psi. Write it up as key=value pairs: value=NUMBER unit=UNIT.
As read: value=25 unit=psi
